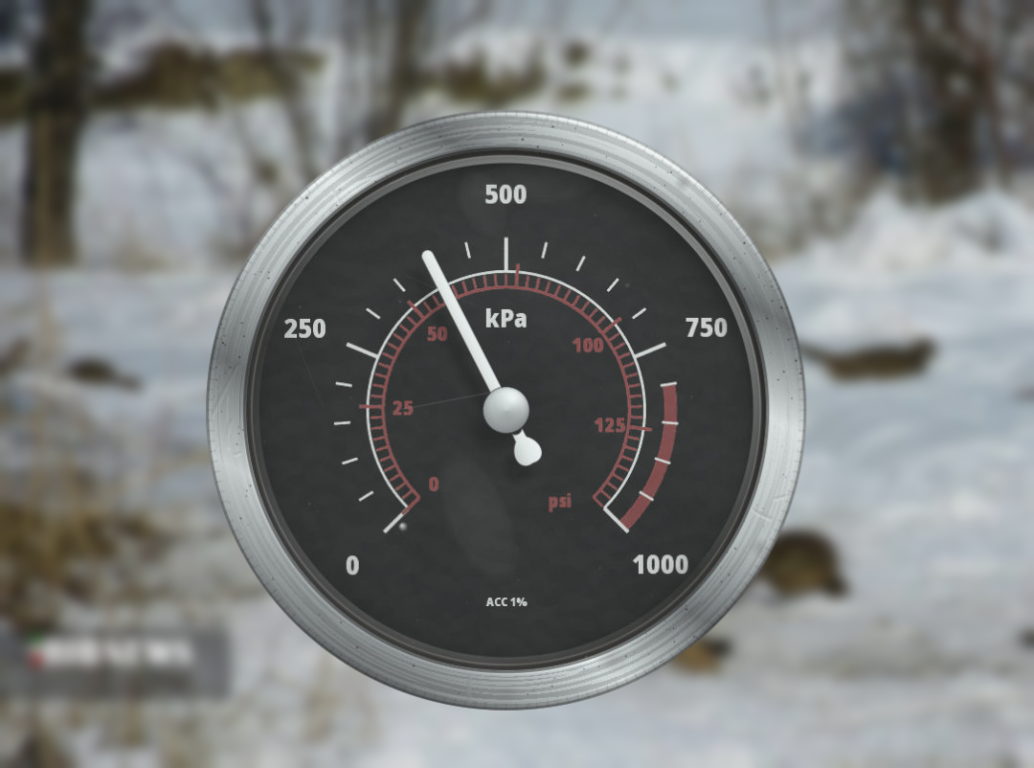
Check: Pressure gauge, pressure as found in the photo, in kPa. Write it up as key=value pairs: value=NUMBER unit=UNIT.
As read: value=400 unit=kPa
